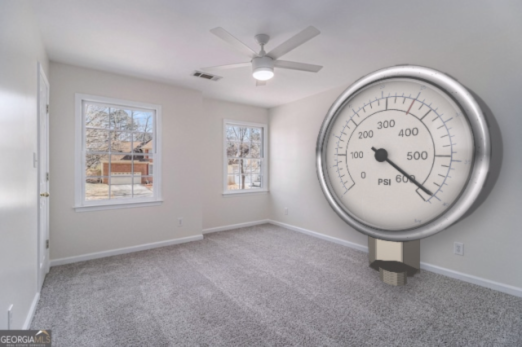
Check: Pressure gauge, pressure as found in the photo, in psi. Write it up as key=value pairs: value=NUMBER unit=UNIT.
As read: value=580 unit=psi
